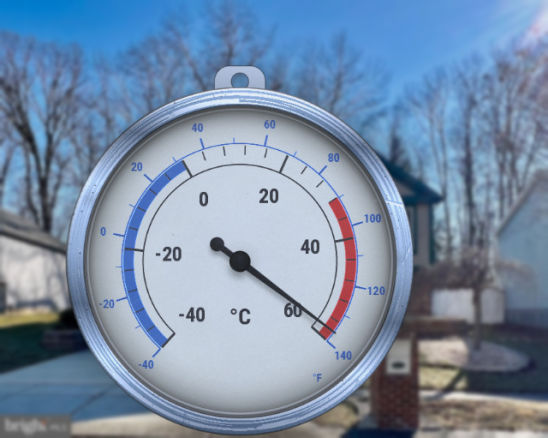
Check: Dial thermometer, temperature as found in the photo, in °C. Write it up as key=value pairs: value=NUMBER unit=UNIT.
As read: value=58 unit=°C
